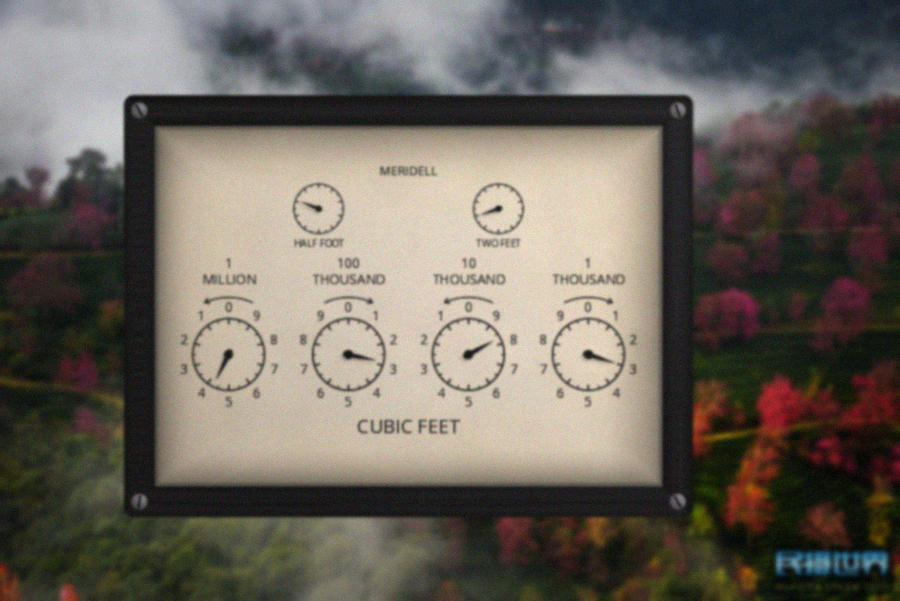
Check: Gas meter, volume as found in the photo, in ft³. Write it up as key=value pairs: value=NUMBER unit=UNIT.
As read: value=428300 unit=ft³
